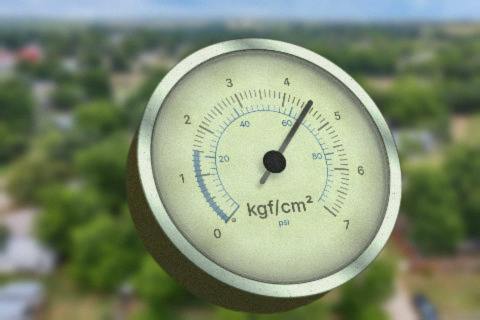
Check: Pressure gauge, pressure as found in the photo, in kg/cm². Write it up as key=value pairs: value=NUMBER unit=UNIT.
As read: value=4.5 unit=kg/cm²
